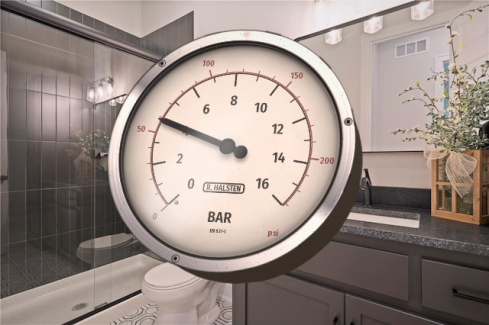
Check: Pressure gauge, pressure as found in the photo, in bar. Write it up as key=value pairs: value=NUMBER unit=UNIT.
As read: value=4 unit=bar
